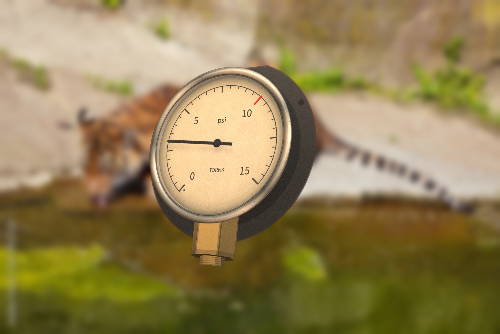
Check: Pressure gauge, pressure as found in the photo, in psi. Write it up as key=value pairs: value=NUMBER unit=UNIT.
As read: value=3 unit=psi
